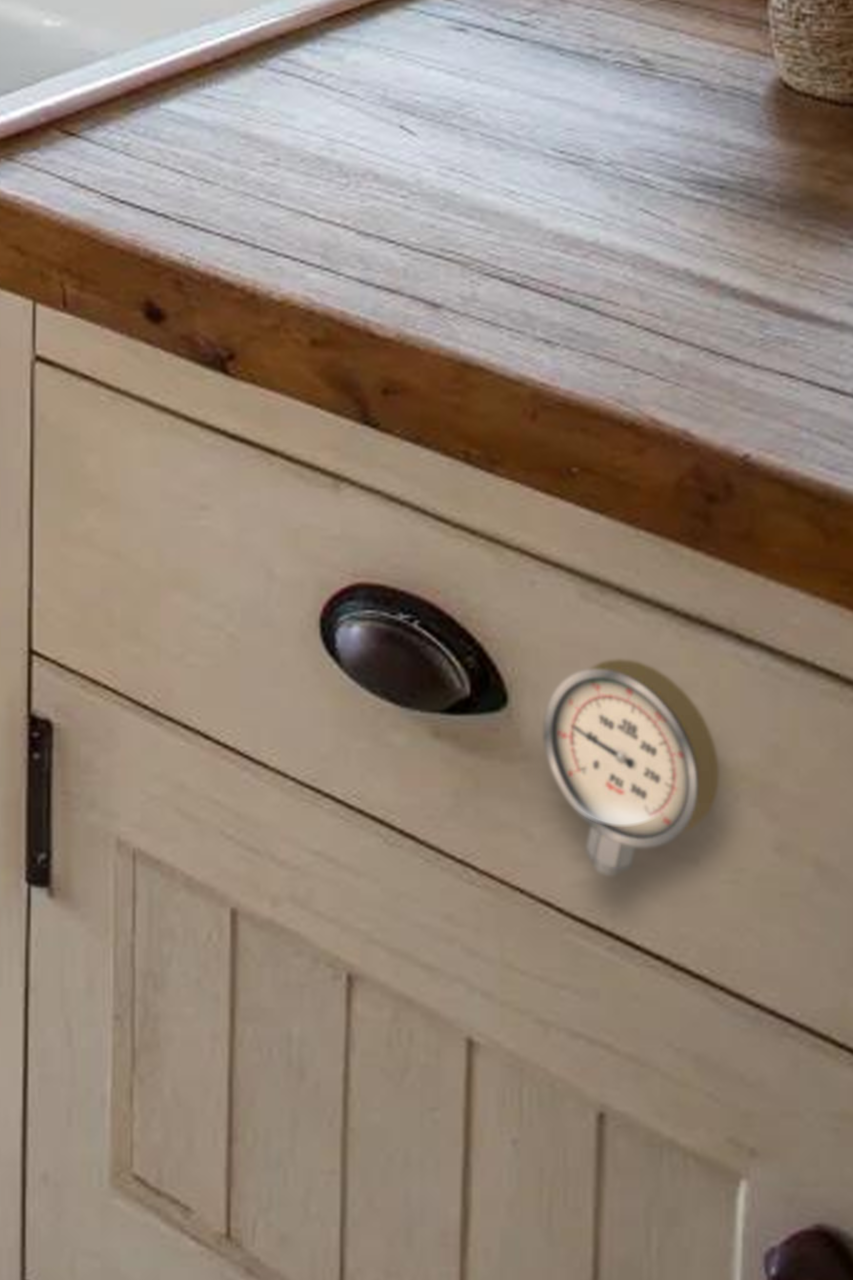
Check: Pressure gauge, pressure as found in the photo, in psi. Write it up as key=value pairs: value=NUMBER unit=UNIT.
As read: value=50 unit=psi
